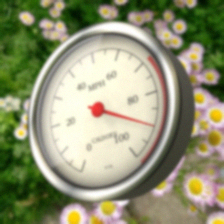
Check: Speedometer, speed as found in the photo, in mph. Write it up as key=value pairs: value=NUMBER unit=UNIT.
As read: value=90 unit=mph
